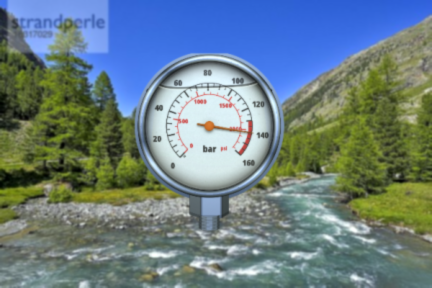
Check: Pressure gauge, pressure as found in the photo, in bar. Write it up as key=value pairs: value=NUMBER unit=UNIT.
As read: value=140 unit=bar
